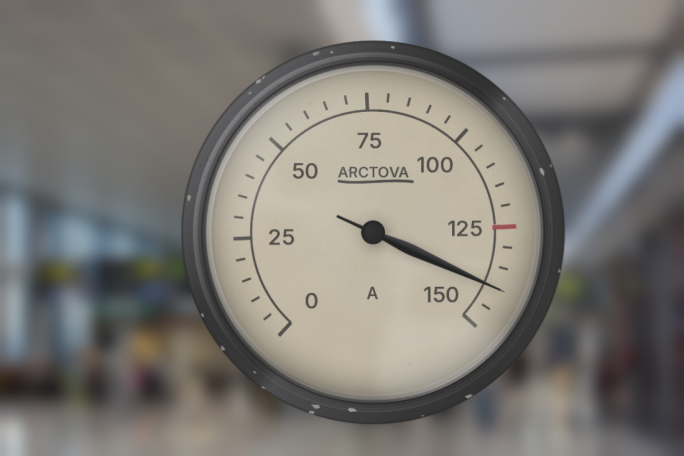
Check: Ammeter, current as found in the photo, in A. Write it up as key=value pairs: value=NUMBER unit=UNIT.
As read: value=140 unit=A
